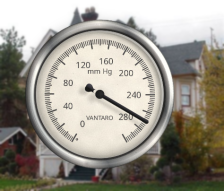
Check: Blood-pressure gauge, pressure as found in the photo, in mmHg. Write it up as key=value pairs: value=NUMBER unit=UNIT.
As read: value=270 unit=mmHg
